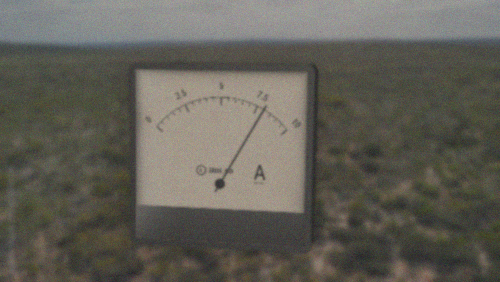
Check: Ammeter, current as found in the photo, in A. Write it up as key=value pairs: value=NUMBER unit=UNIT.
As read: value=8 unit=A
